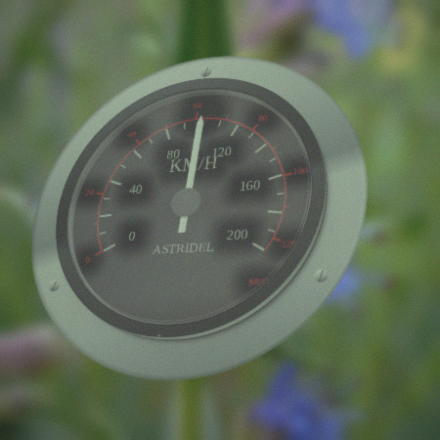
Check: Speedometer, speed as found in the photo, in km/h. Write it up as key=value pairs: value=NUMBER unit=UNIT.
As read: value=100 unit=km/h
